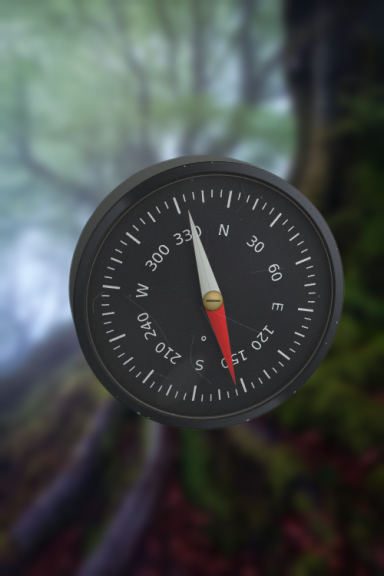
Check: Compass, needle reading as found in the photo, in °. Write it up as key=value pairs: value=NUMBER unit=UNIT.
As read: value=155 unit=°
